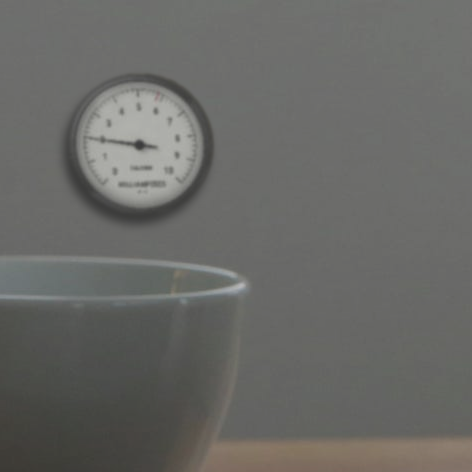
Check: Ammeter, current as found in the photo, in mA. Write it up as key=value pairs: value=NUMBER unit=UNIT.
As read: value=2 unit=mA
